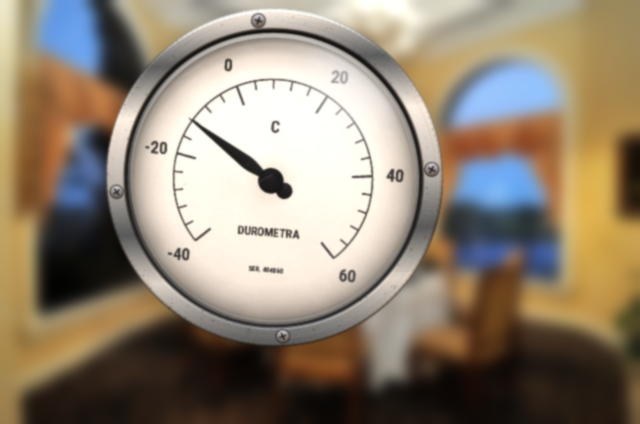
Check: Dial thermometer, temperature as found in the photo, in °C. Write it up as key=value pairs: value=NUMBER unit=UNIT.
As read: value=-12 unit=°C
